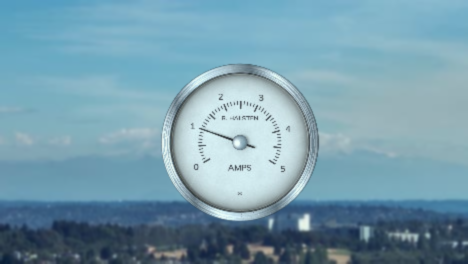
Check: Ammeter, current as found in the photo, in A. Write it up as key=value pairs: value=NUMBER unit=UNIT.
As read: value=1 unit=A
